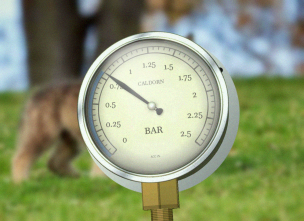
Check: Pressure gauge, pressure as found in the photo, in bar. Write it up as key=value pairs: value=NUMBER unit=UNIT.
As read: value=0.8 unit=bar
